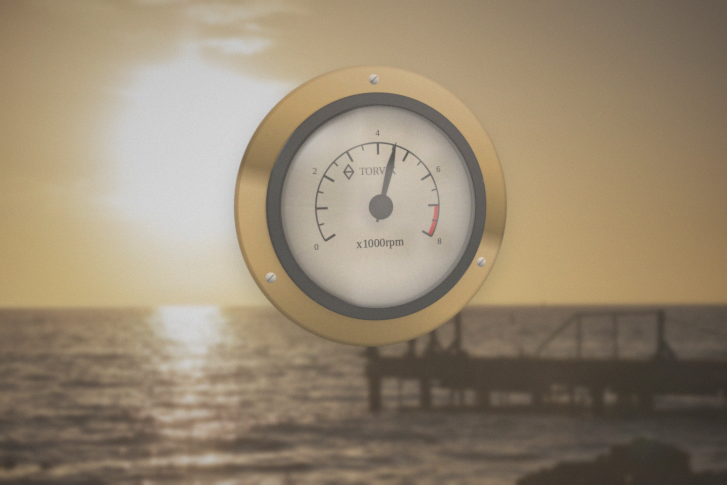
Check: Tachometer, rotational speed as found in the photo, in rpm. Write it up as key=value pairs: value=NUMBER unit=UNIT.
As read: value=4500 unit=rpm
